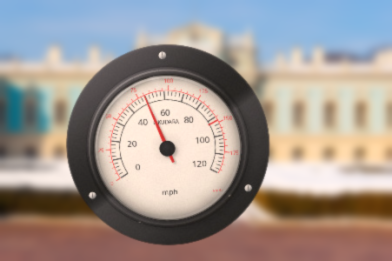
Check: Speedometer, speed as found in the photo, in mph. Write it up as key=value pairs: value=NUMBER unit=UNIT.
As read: value=50 unit=mph
